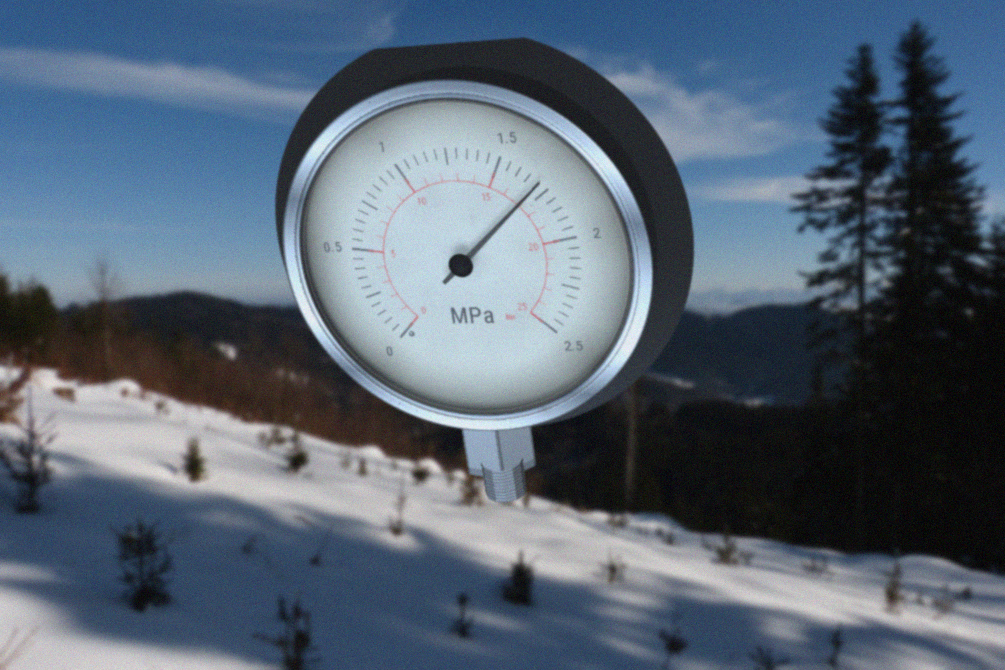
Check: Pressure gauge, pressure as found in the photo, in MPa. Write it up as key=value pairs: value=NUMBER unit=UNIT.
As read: value=1.7 unit=MPa
